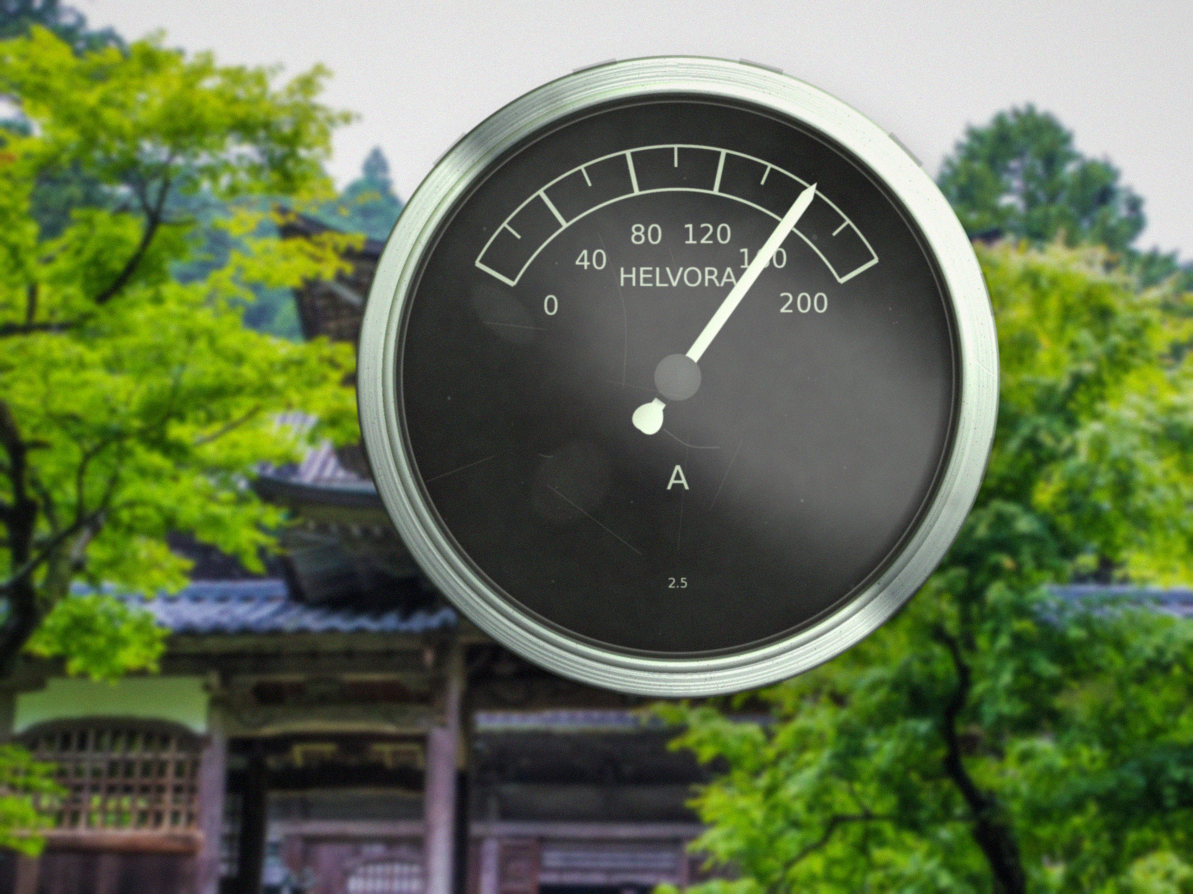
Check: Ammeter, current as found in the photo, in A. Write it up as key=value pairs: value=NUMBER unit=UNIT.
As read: value=160 unit=A
